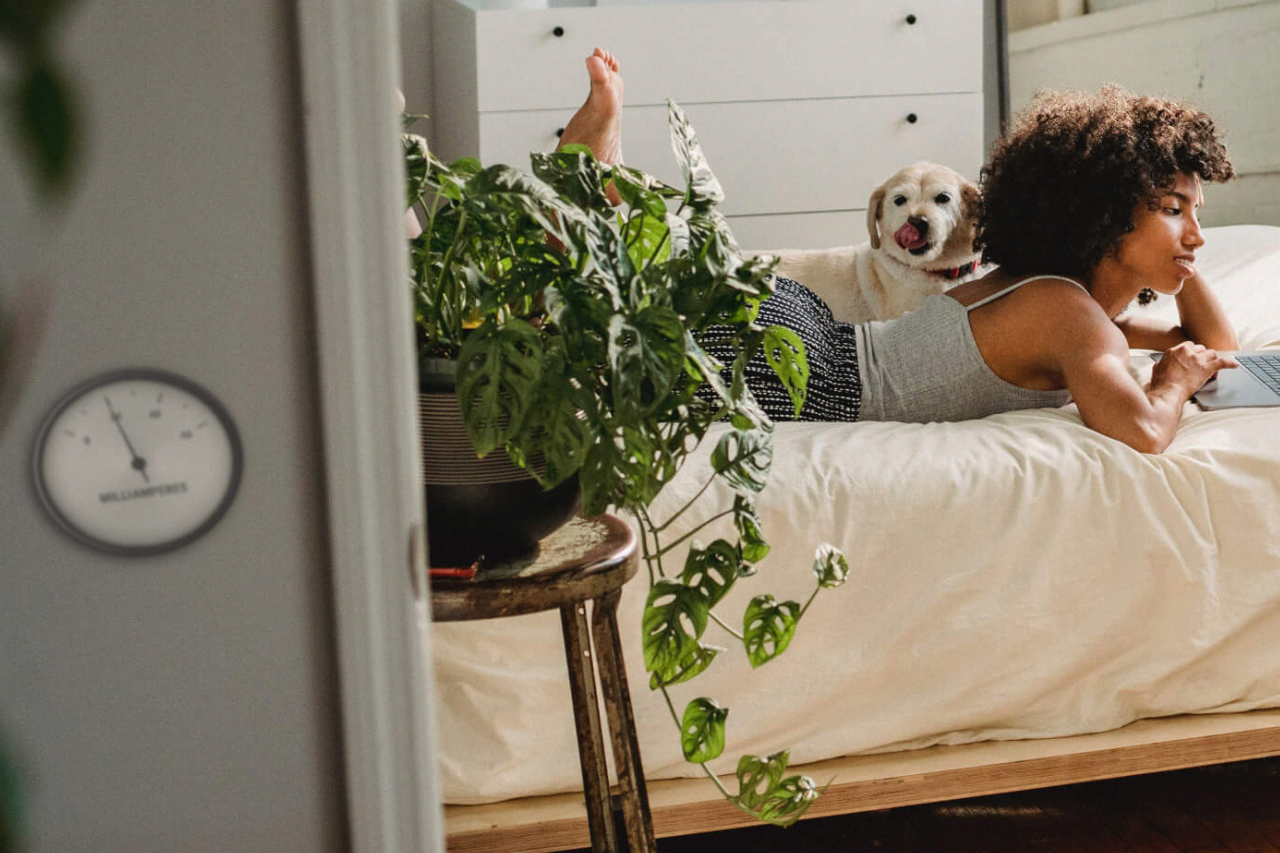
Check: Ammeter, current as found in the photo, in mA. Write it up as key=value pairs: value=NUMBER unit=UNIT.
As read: value=20 unit=mA
